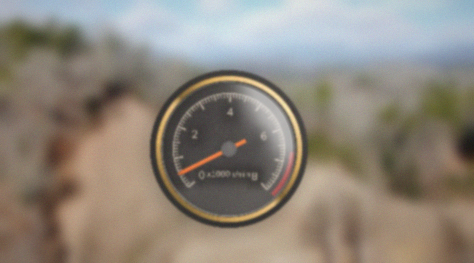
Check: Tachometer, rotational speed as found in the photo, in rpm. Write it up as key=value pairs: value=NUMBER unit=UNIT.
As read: value=500 unit=rpm
